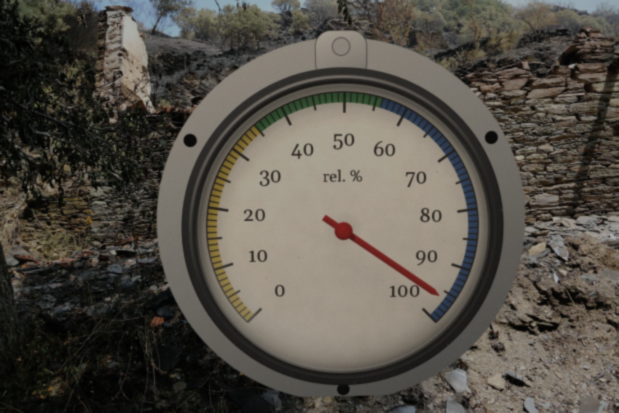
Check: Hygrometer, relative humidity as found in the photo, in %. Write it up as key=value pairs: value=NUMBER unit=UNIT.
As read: value=96 unit=%
